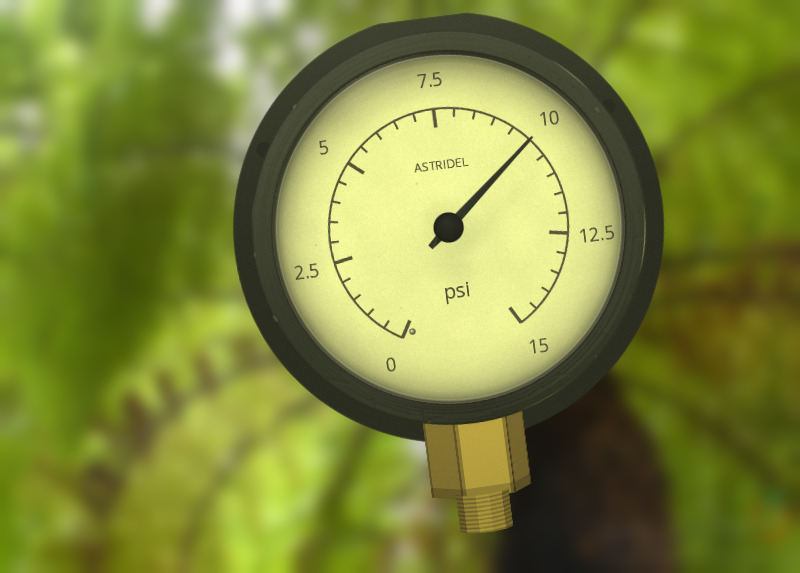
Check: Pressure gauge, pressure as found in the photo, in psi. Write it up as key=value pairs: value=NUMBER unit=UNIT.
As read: value=10 unit=psi
